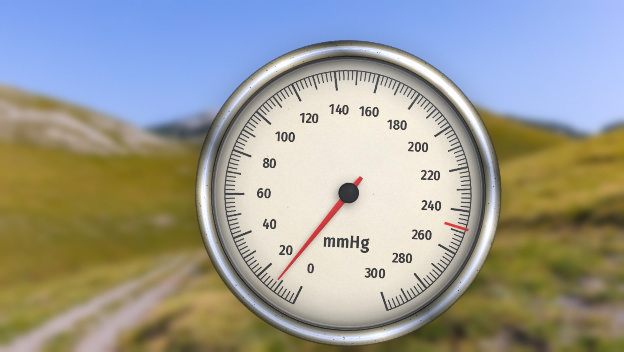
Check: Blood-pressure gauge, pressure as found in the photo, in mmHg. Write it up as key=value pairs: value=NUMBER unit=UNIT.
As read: value=12 unit=mmHg
